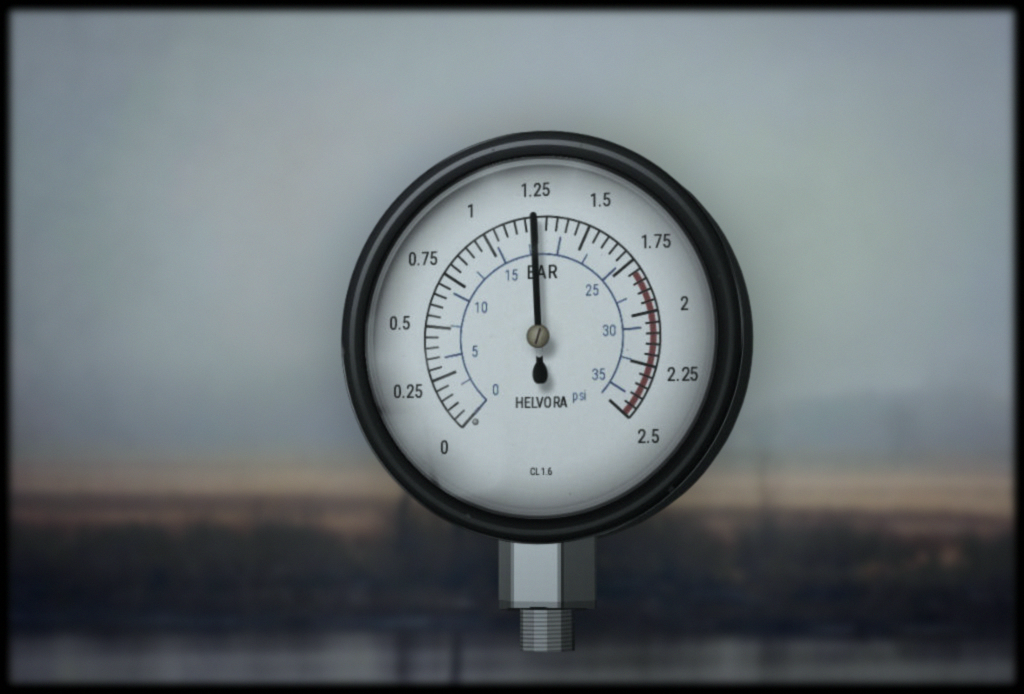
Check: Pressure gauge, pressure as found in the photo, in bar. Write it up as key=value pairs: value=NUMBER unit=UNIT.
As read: value=1.25 unit=bar
